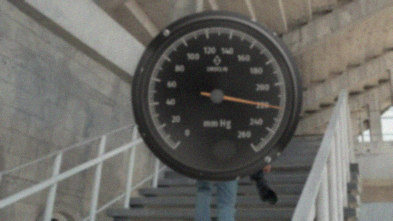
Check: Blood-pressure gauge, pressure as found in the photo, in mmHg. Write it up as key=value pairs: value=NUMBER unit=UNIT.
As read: value=220 unit=mmHg
